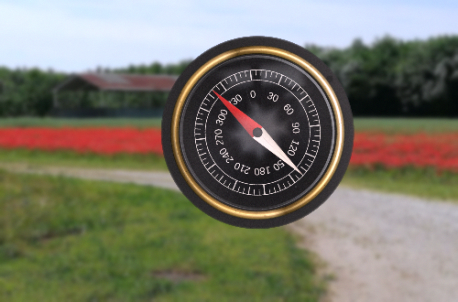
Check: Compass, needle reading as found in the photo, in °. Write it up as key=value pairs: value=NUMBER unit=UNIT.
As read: value=320 unit=°
